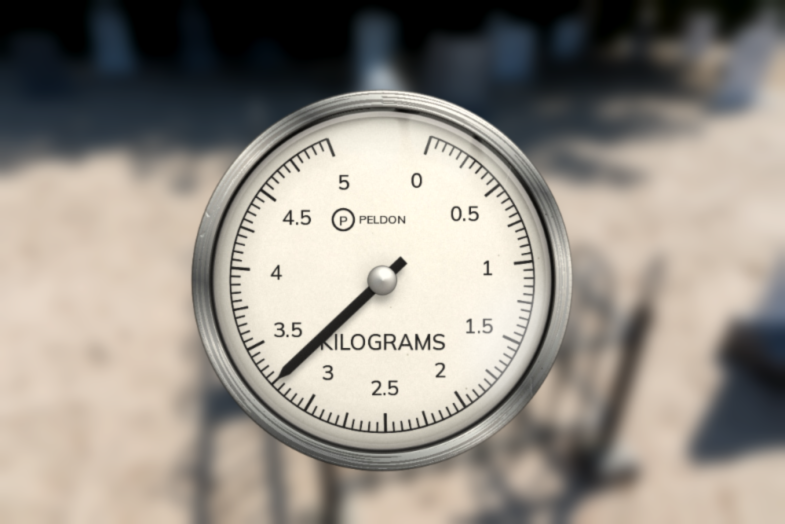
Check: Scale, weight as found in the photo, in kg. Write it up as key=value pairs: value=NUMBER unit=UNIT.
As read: value=3.25 unit=kg
